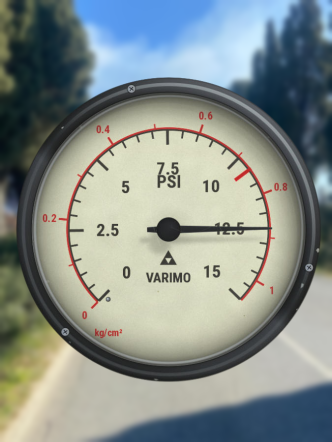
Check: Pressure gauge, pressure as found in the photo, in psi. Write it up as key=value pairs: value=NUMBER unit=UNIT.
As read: value=12.5 unit=psi
